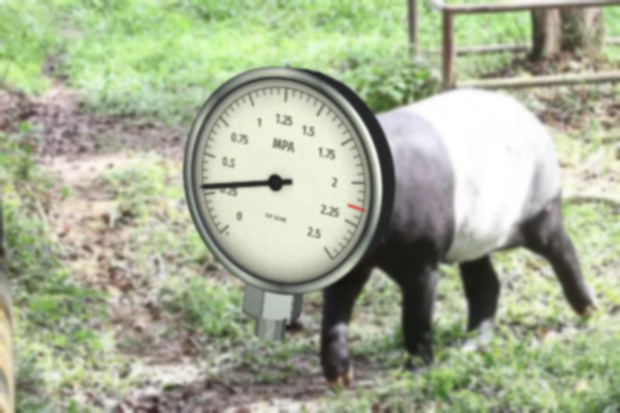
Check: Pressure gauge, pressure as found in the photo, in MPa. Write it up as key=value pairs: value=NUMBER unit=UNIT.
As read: value=0.3 unit=MPa
